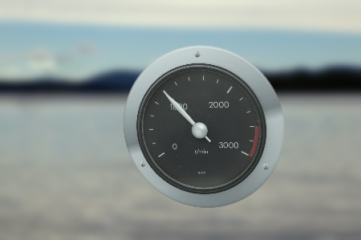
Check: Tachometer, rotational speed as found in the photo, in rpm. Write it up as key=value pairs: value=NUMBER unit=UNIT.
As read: value=1000 unit=rpm
